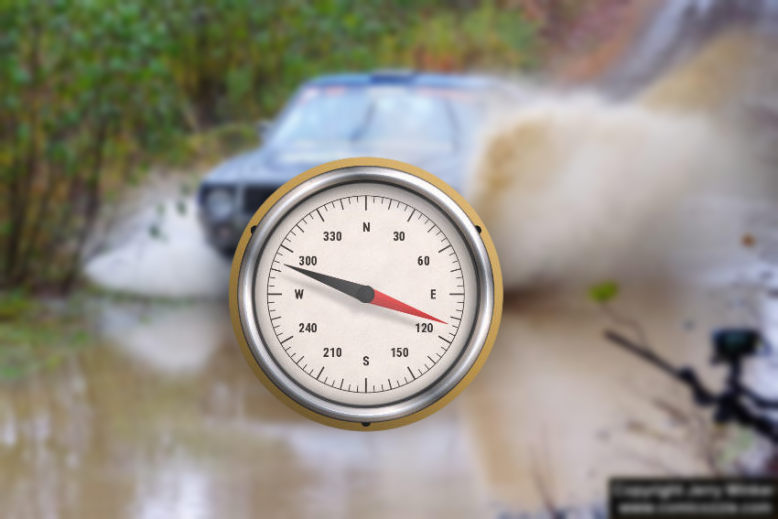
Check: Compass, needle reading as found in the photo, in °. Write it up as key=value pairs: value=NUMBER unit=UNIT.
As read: value=110 unit=°
